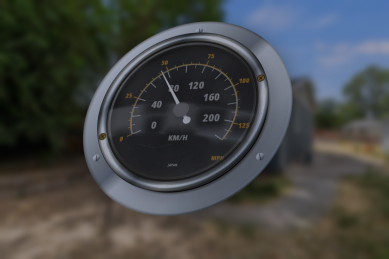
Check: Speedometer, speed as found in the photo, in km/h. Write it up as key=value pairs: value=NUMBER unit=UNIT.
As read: value=75 unit=km/h
